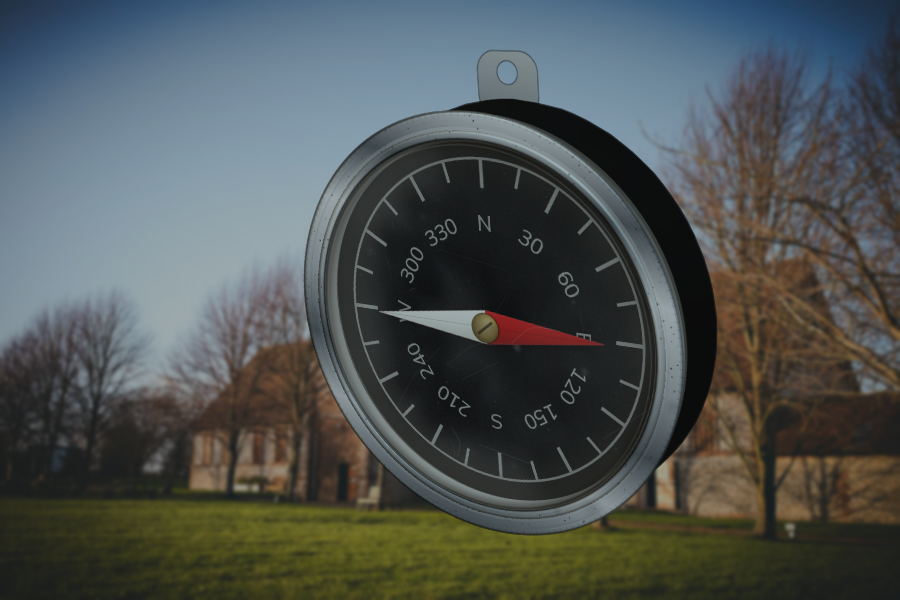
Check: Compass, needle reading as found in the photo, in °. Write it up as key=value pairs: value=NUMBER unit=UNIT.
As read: value=90 unit=°
